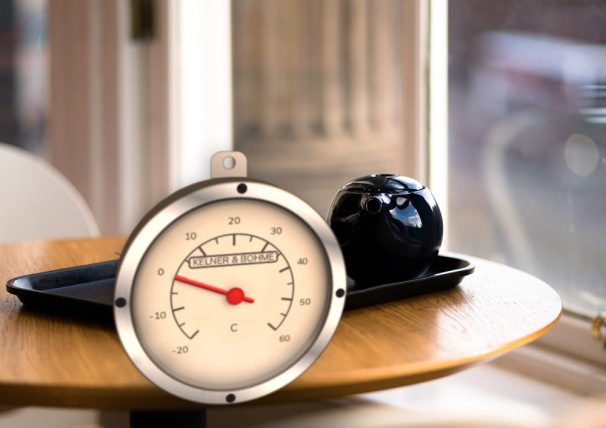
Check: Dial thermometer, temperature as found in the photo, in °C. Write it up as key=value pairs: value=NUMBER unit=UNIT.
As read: value=0 unit=°C
